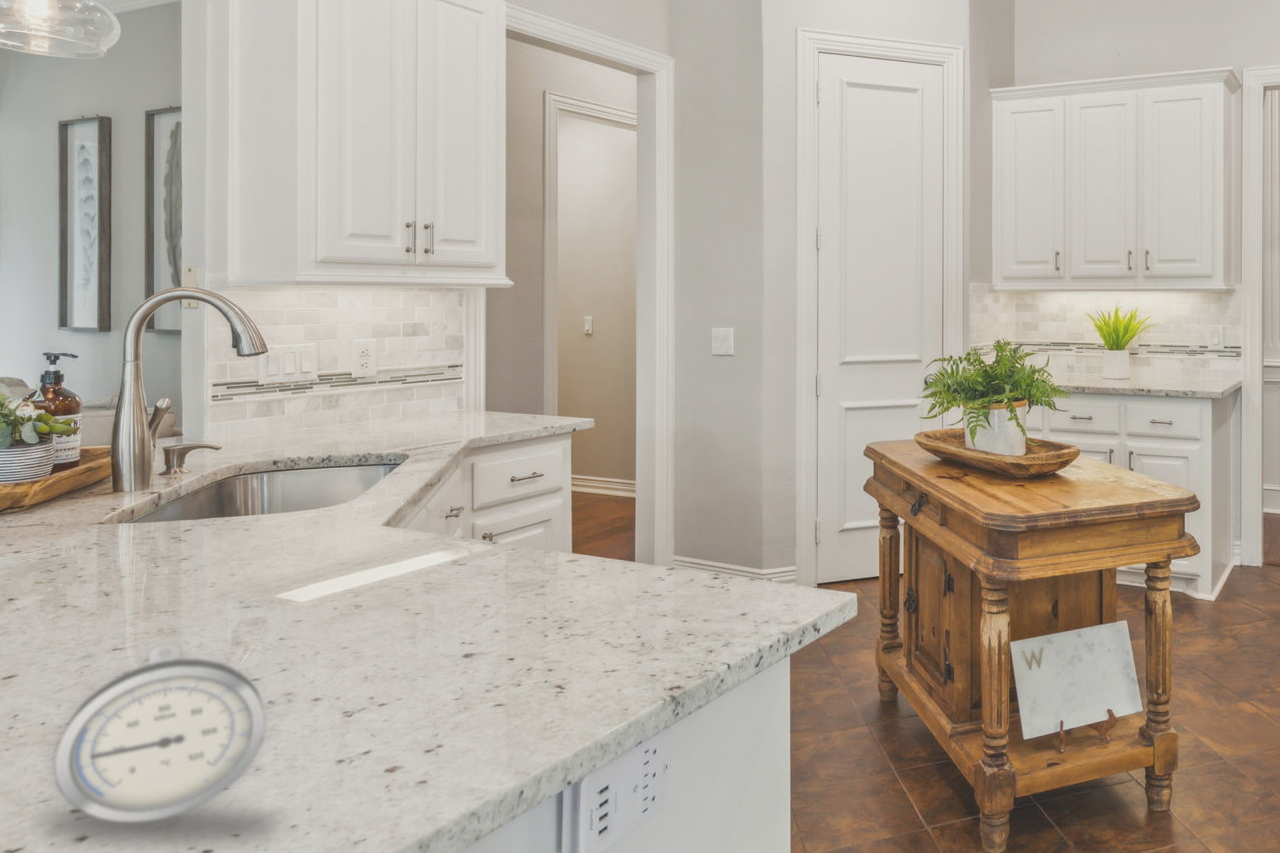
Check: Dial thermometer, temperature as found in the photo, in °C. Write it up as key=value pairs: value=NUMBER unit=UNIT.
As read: value=20 unit=°C
